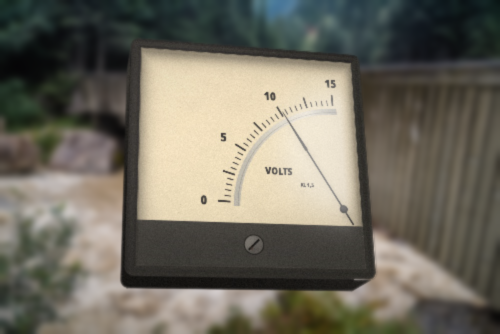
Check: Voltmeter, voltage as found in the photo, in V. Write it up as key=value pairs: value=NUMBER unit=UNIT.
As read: value=10 unit=V
